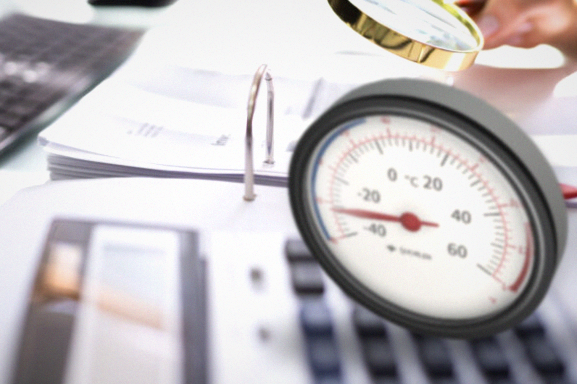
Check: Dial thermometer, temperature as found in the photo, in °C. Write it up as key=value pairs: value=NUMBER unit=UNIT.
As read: value=-30 unit=°C
